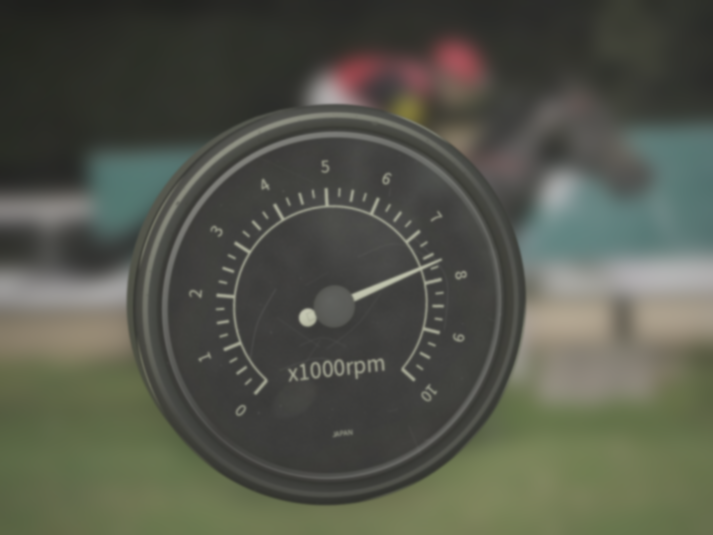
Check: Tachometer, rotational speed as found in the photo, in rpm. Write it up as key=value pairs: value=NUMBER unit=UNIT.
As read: value=7625 unit=rpm
